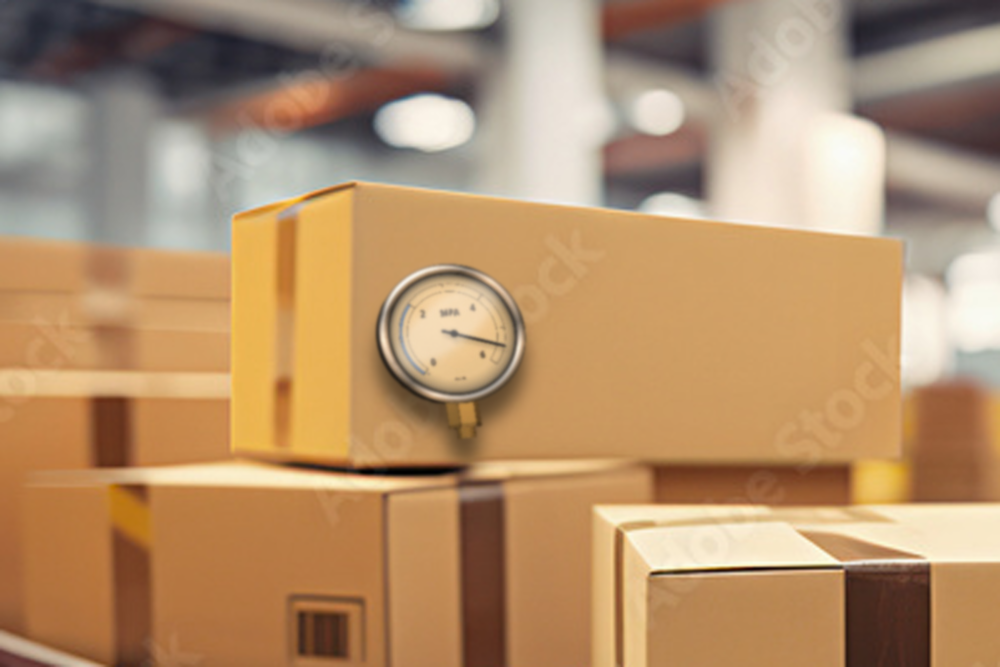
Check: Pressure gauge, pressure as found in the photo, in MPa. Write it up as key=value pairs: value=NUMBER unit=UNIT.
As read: value=5.5 unit=MPa
